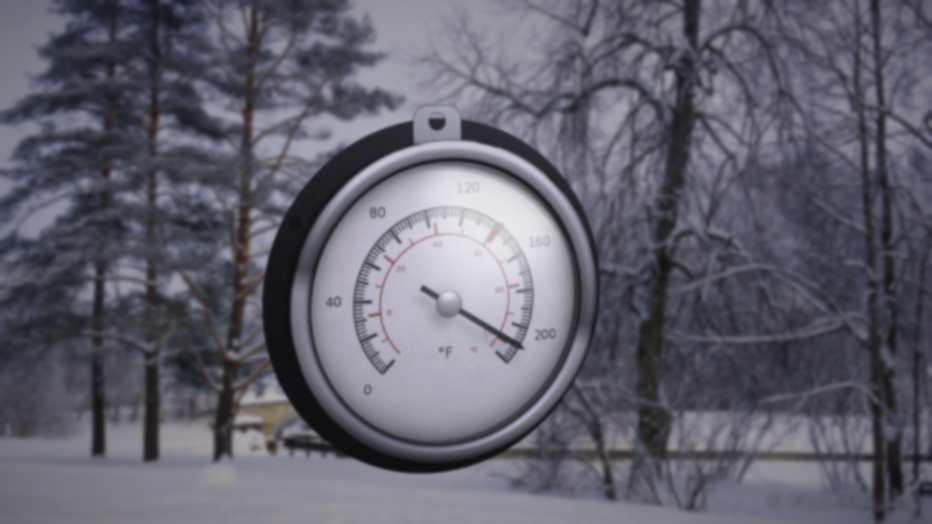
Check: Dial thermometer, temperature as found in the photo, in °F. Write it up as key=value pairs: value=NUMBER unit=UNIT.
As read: value=210 unit=°F
